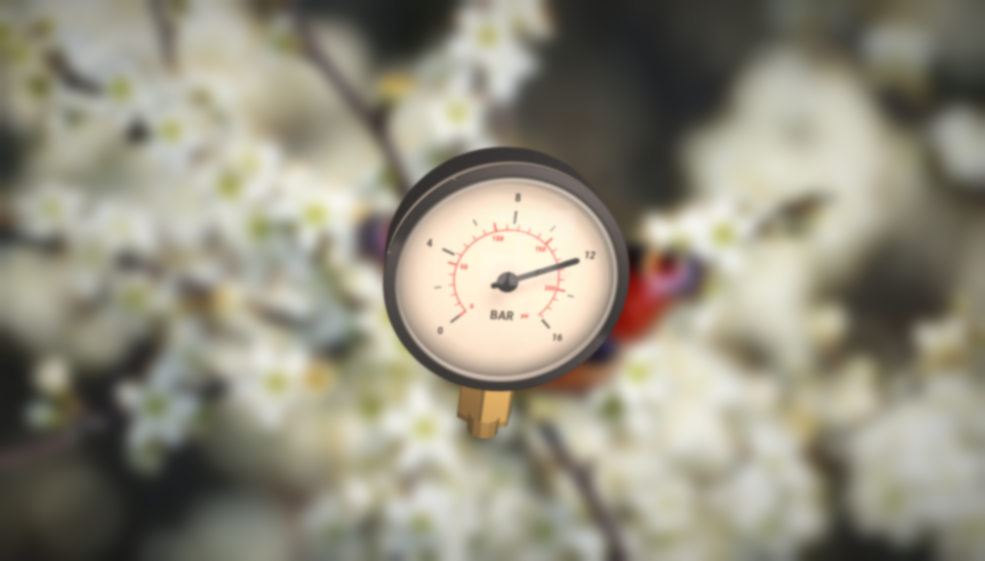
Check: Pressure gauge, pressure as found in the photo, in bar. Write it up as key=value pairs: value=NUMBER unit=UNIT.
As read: value=12 unit=bar
